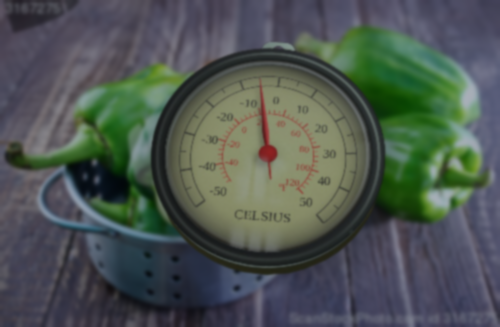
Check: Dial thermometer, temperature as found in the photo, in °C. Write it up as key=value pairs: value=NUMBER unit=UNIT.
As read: value=-5 unit=°C
